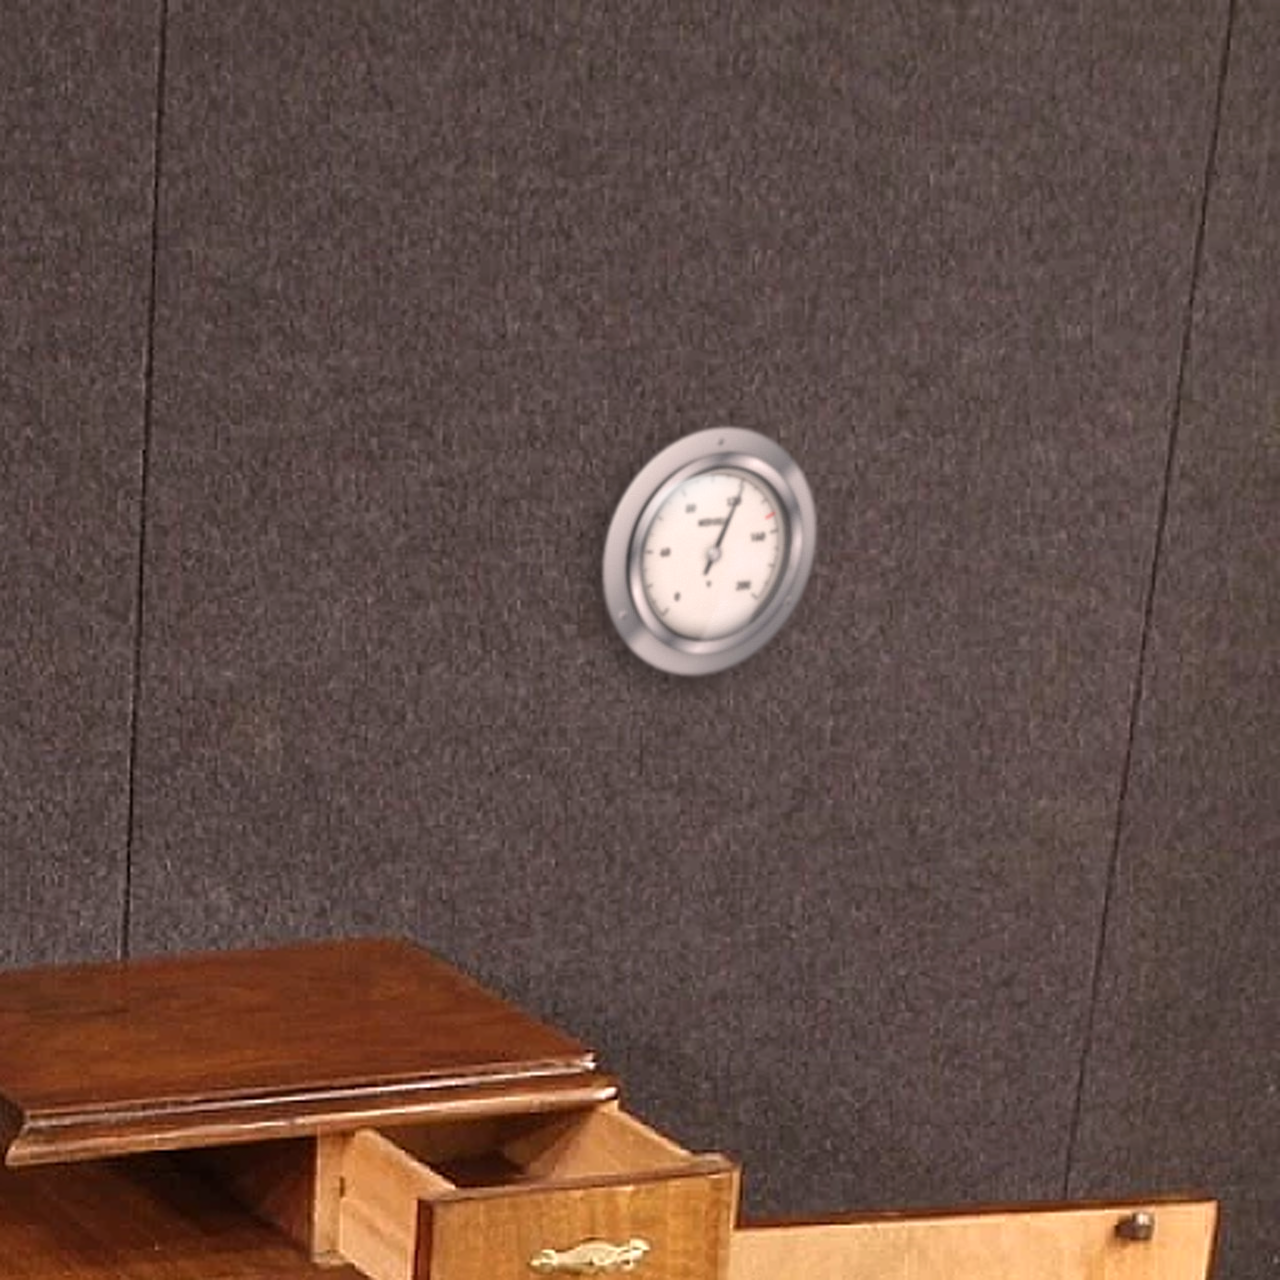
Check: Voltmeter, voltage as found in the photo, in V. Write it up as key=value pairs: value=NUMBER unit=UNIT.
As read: value=120 unit=V
